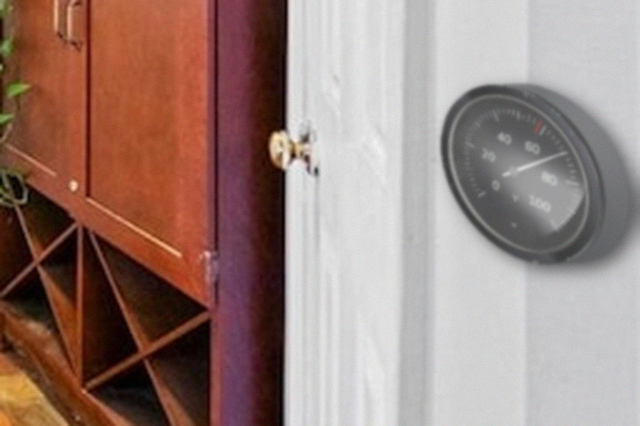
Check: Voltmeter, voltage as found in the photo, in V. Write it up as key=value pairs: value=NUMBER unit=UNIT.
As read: value=70 unit=V
